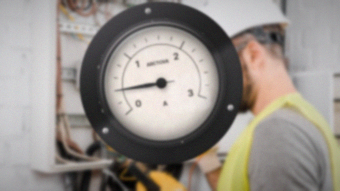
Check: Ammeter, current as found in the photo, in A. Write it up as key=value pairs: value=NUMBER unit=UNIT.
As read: value=0.4 unit=A
